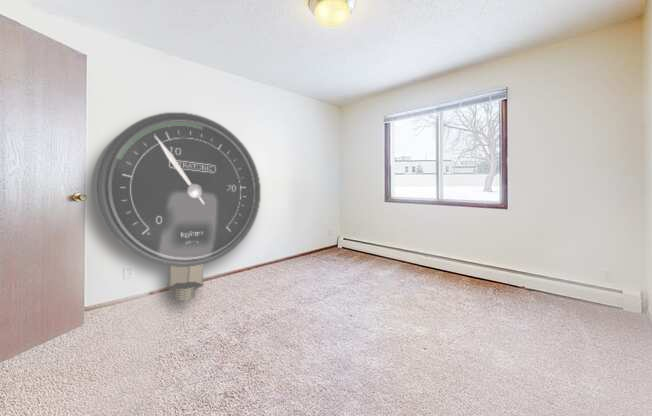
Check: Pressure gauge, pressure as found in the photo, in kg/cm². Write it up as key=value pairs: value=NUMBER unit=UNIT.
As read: value=9 unit=kg/cm²
